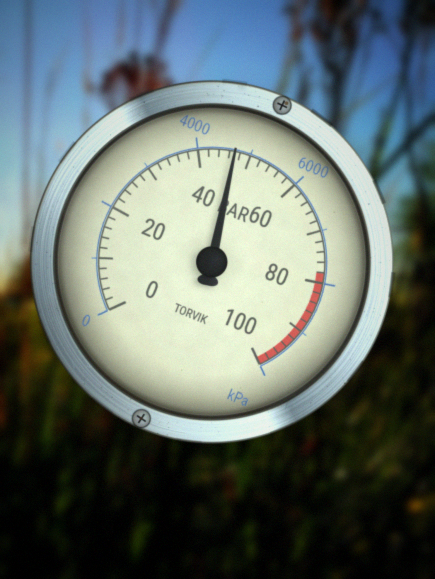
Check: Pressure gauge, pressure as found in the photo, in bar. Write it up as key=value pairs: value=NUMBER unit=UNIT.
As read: value=47 unit=bar
